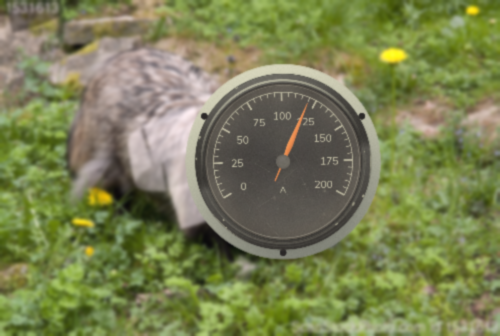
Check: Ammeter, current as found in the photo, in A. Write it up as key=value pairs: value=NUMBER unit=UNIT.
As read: value=120 unit=A
